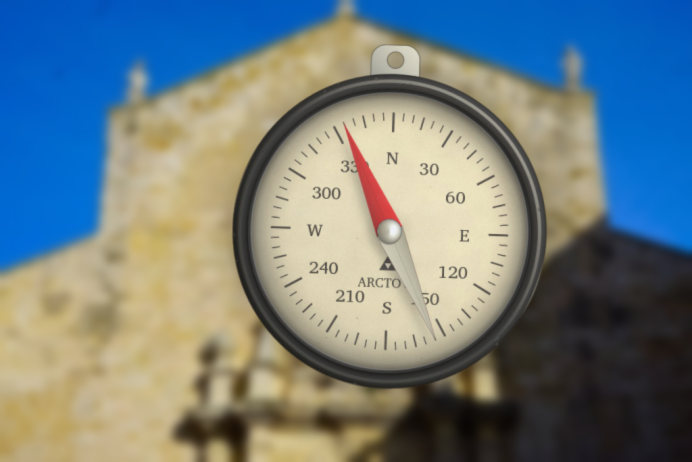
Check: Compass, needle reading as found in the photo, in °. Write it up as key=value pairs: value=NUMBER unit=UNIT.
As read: value=335 unit=°
